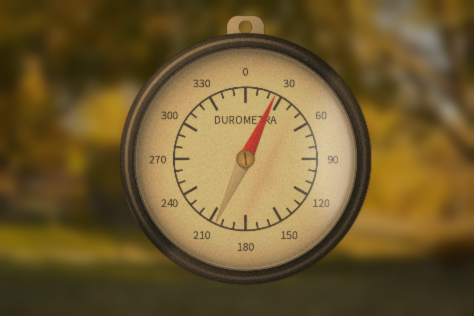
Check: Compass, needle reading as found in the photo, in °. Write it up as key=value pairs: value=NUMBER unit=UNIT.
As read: value=25 unit=°
